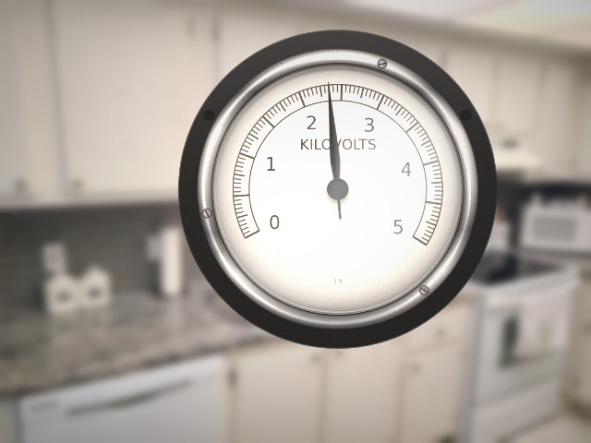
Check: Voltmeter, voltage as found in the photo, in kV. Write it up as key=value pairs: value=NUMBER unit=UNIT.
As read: value=2.35 unit=kV
